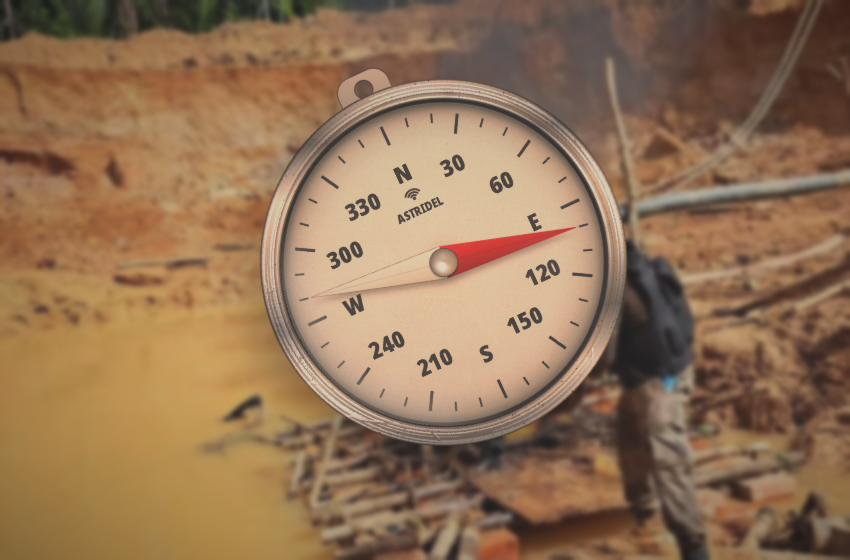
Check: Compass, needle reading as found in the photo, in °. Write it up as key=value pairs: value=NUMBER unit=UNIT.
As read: value=100 unit=°
